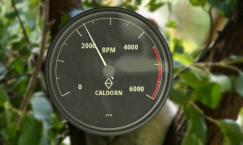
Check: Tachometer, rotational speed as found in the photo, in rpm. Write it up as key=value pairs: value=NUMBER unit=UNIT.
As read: value=2250 unit=rpm
